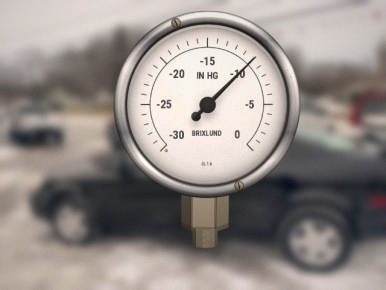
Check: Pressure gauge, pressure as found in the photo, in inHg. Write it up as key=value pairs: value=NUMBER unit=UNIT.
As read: value=-10 unit=inHg
